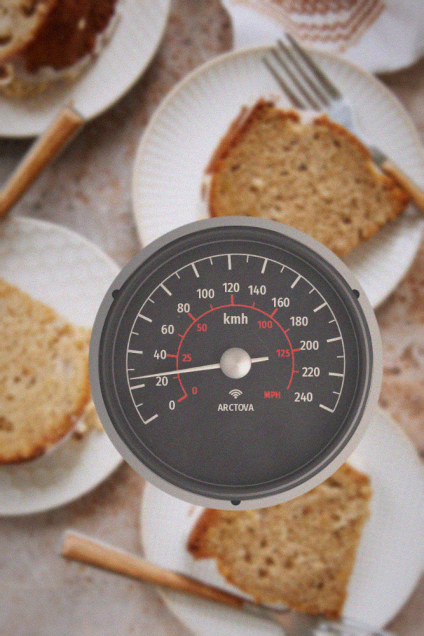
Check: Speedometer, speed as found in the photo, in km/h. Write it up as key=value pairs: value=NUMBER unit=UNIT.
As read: value=25 unit=km/h
